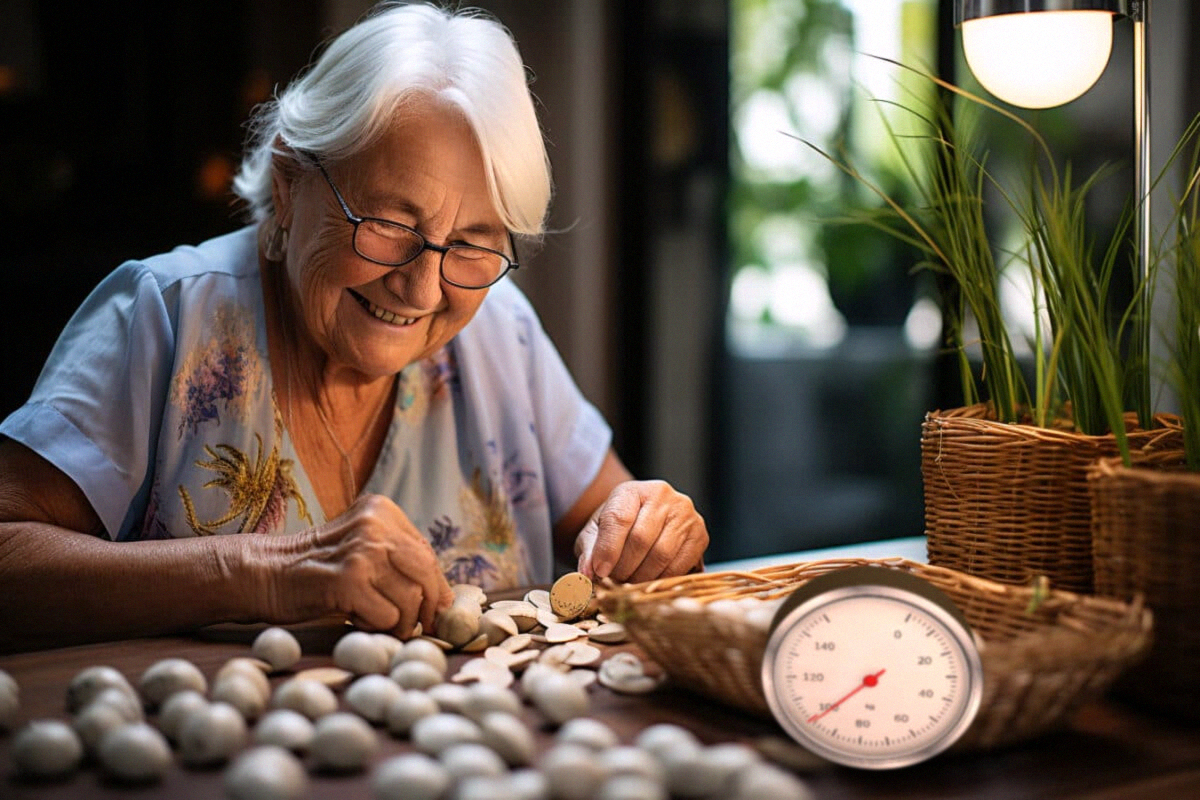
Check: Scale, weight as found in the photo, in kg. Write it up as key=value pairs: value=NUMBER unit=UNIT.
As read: value=100 unit=kg
